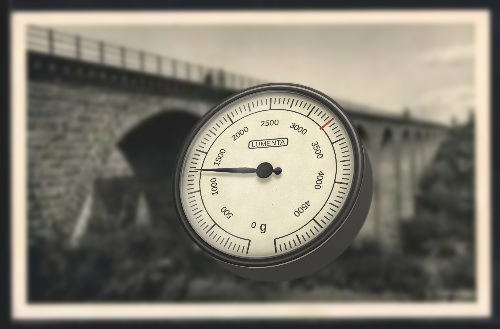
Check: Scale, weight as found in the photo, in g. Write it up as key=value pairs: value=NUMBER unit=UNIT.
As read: value=1250 unit=g
